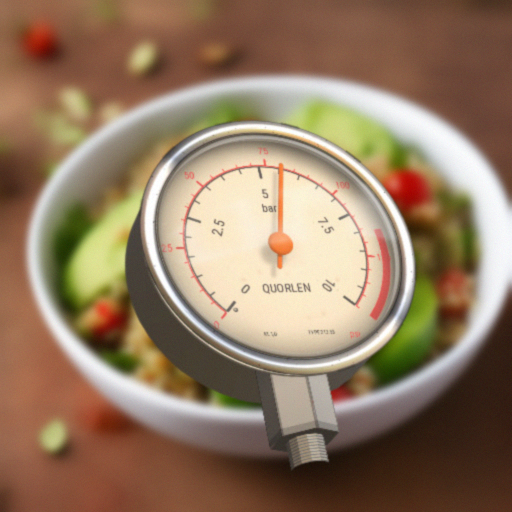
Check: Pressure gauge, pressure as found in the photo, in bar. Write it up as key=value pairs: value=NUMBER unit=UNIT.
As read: value=5.5 unit=bar
